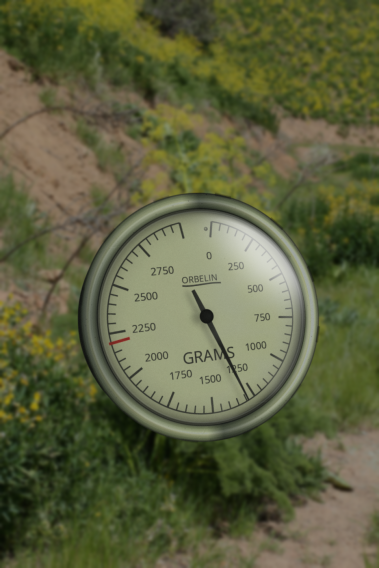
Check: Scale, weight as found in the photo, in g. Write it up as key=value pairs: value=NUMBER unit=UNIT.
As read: value=1300 unit=g
